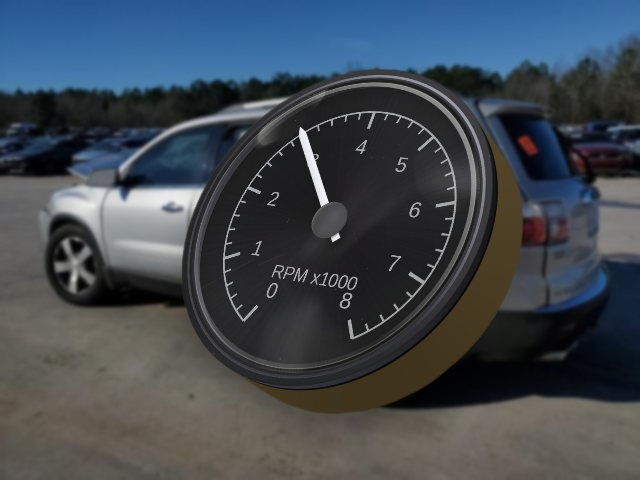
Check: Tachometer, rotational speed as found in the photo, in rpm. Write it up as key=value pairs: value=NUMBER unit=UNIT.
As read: value=3000 unit=rpm
